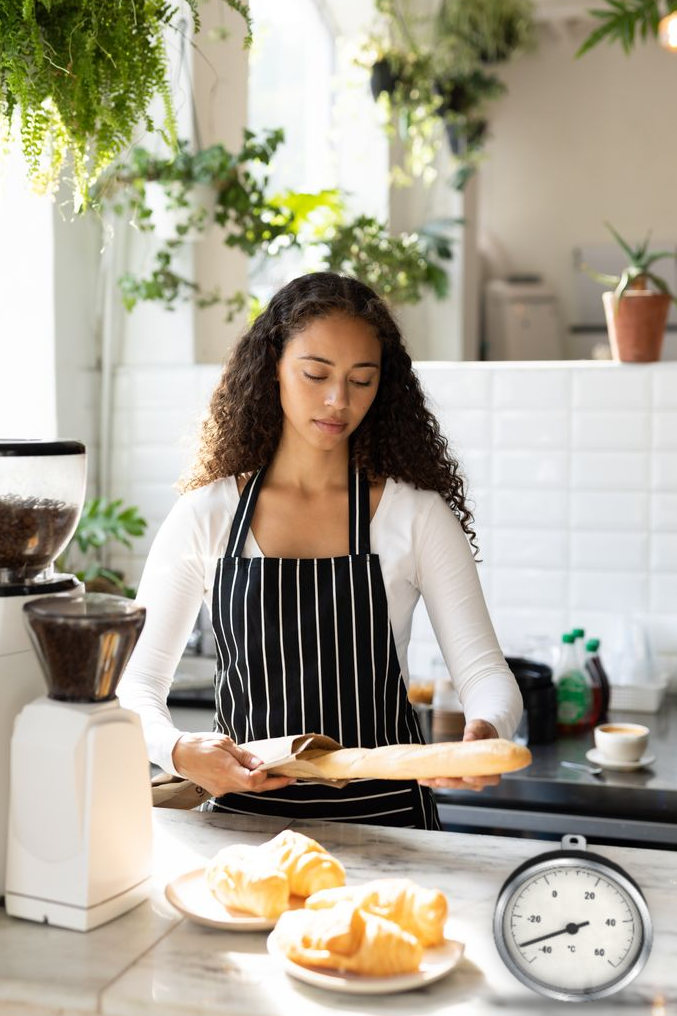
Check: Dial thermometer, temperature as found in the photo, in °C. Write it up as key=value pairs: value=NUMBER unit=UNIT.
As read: value=-32 unit=°C
